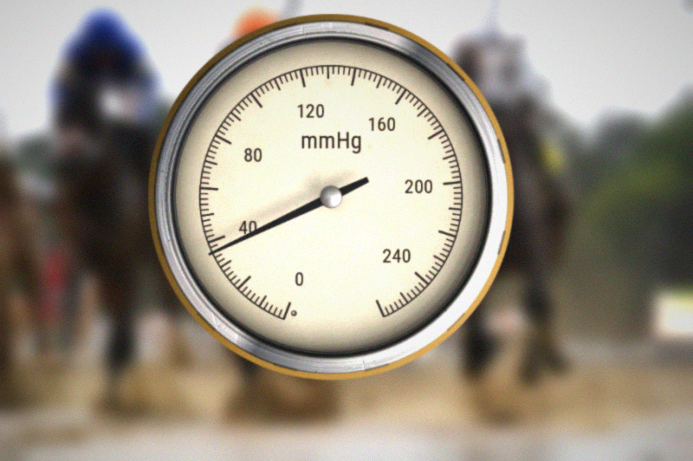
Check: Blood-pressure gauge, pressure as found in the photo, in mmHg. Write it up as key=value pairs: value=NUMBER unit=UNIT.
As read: value=36 unit=mmHg
